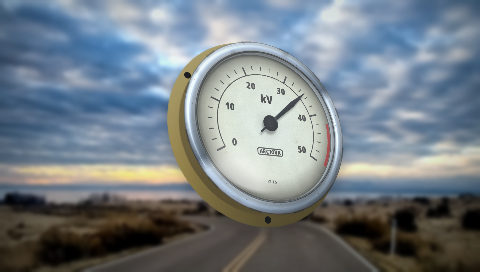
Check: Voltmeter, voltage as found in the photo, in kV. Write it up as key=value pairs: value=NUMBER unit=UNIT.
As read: value=35 unit=kV
